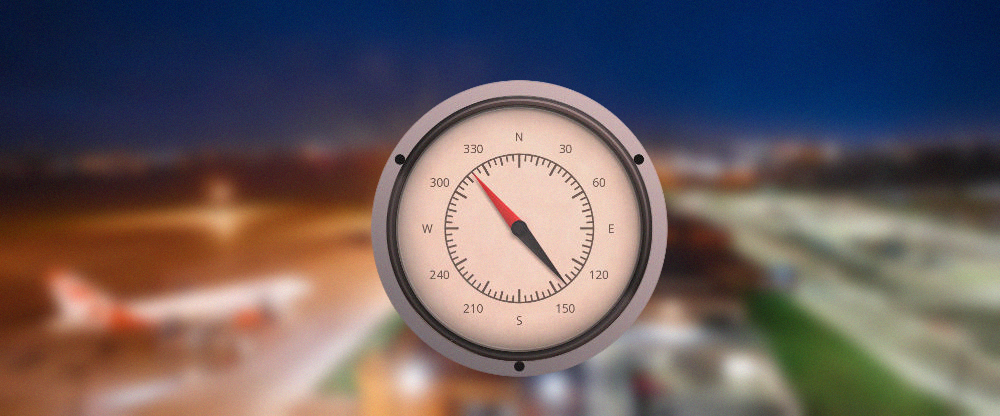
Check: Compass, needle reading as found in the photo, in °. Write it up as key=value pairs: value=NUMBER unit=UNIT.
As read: value=320 unit=°
